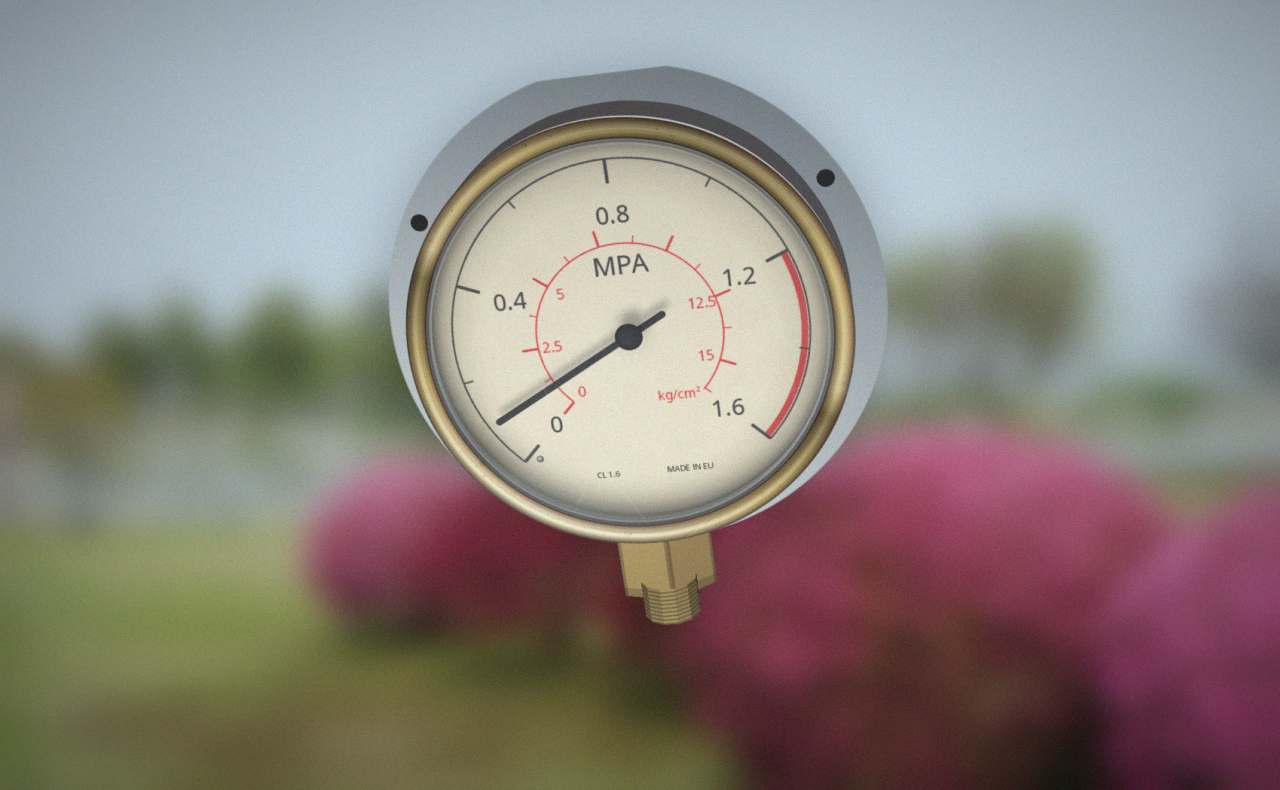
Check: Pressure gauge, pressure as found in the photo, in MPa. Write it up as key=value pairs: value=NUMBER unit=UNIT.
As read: value=0.1 unit=MPa
